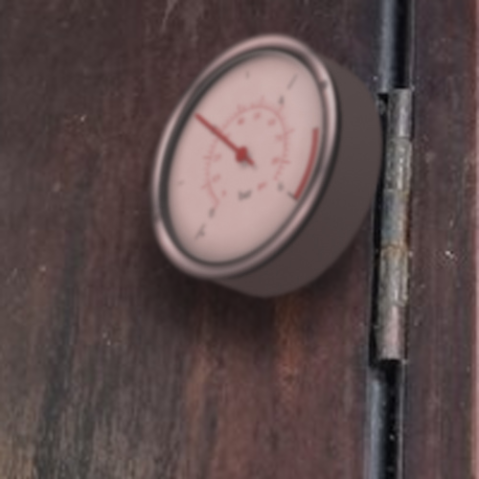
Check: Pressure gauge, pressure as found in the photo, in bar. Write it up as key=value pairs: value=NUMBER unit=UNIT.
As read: value=2 unit=bar
